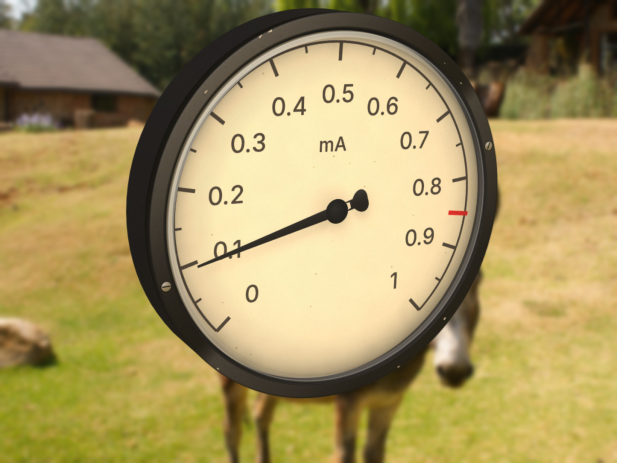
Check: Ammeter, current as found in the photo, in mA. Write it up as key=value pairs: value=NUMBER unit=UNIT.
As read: value=0.1 unit=mA
